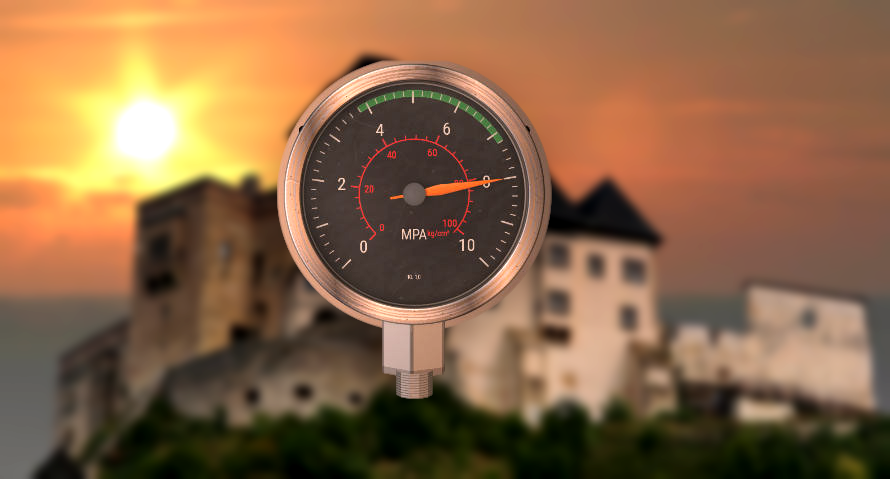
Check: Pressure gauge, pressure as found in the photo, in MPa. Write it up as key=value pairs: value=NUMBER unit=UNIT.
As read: value=8 unit=MPa
